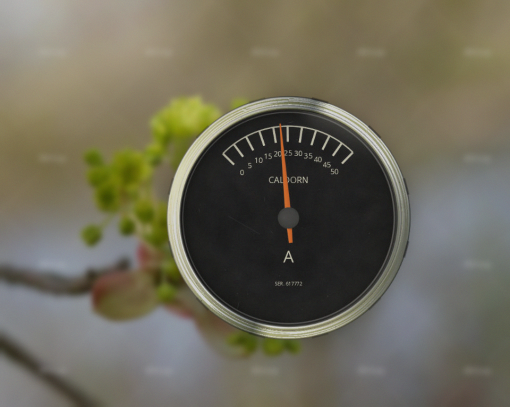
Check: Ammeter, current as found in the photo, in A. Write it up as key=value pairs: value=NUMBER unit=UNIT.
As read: value=22.5 unit=A
